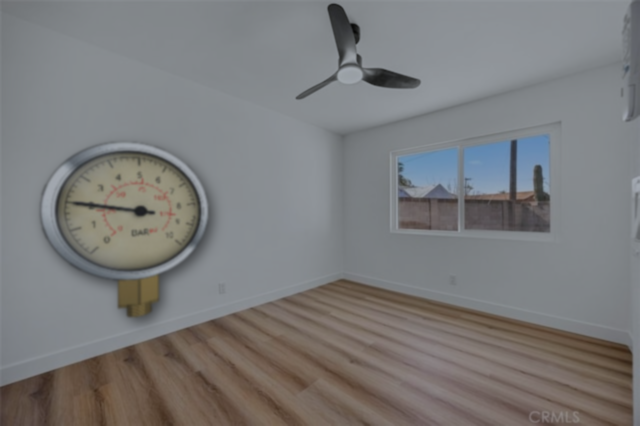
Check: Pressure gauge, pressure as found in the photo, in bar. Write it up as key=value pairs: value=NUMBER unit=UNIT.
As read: value=2 unit=bar
